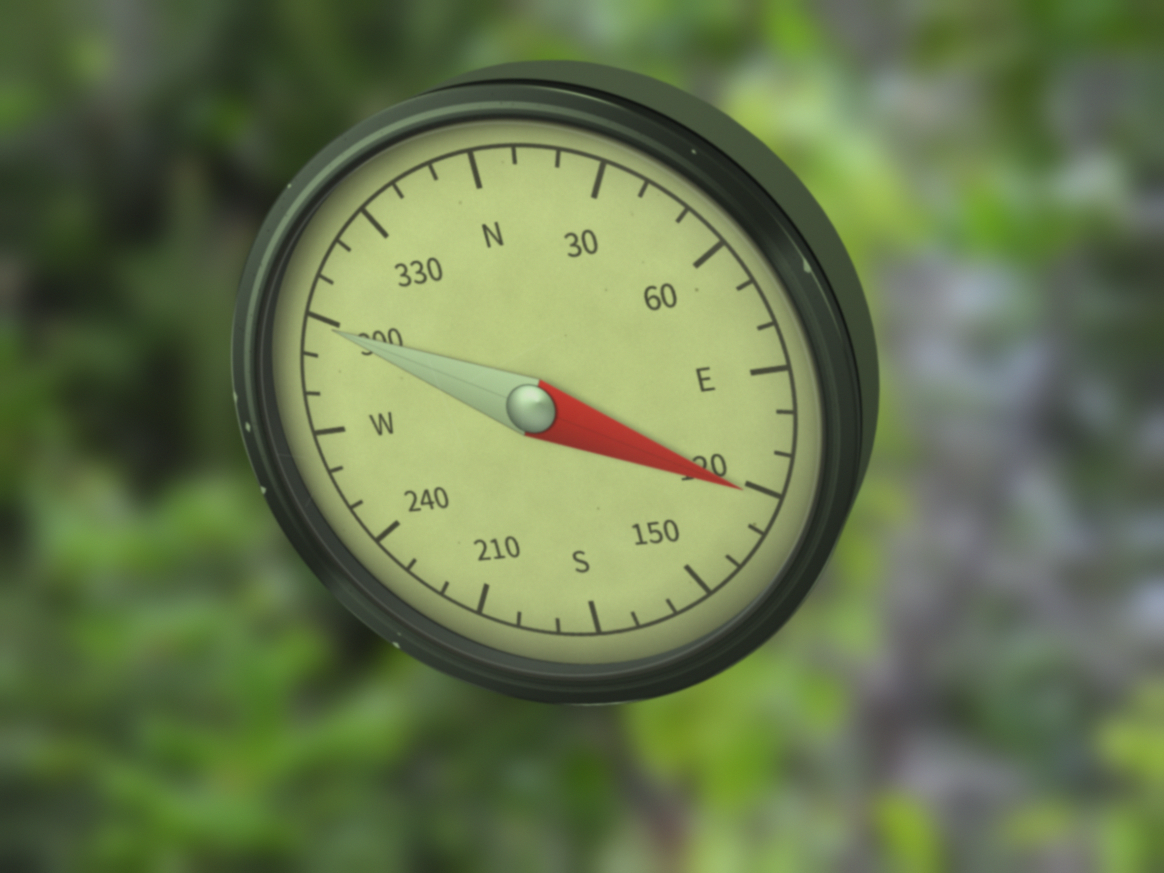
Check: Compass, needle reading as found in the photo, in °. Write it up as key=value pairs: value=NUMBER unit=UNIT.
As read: value=120 unit=°
